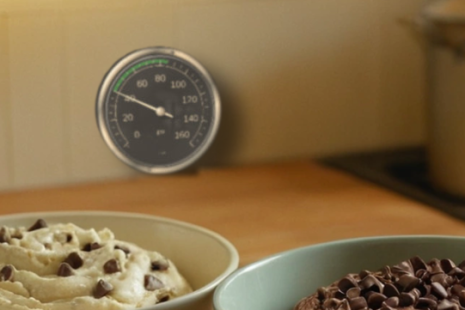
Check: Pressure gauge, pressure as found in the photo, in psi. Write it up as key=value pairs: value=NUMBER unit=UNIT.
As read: value=40 unit=psi
